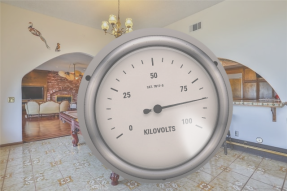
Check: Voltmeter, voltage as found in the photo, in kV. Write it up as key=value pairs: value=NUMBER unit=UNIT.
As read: value=85 unit=kV
